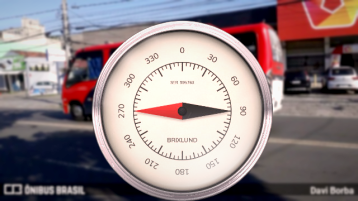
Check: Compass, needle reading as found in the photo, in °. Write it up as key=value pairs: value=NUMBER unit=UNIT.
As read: value=270 unit=°
